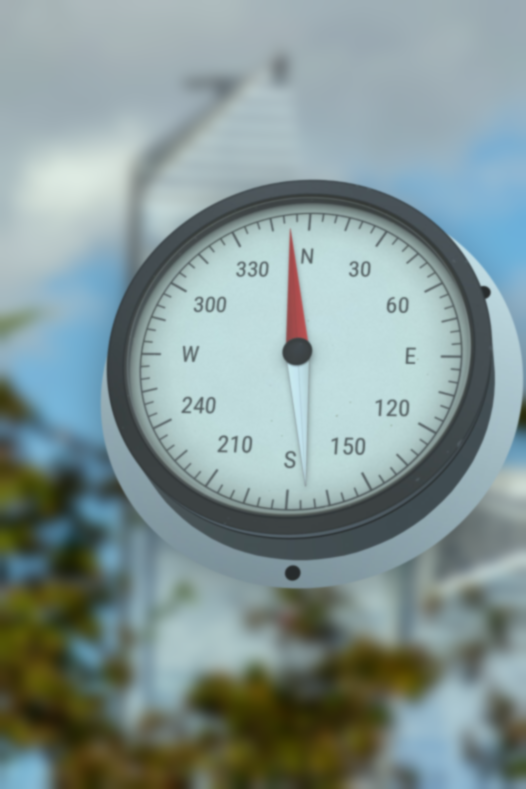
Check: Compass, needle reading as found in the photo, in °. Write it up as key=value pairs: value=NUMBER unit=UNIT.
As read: value=352.5 unit=°
